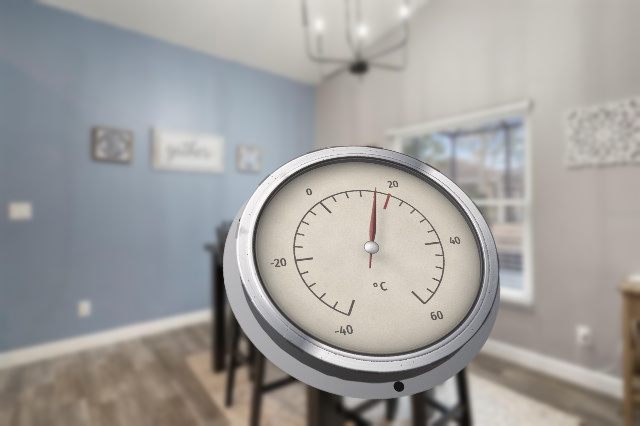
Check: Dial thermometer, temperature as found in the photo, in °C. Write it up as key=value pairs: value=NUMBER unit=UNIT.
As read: value=16 unit=°C
